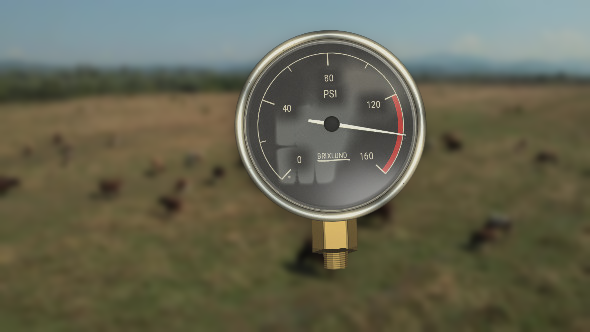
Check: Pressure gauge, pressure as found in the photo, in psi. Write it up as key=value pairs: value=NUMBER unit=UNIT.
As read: value=140 unit=psi
